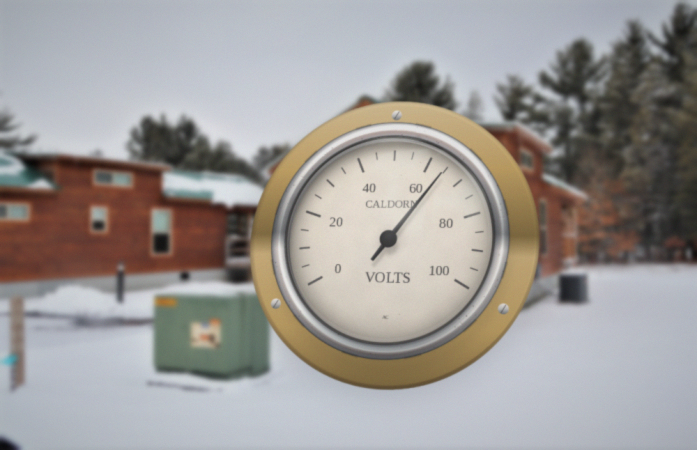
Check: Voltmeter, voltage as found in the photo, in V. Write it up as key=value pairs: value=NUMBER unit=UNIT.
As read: value=65 unit=V
